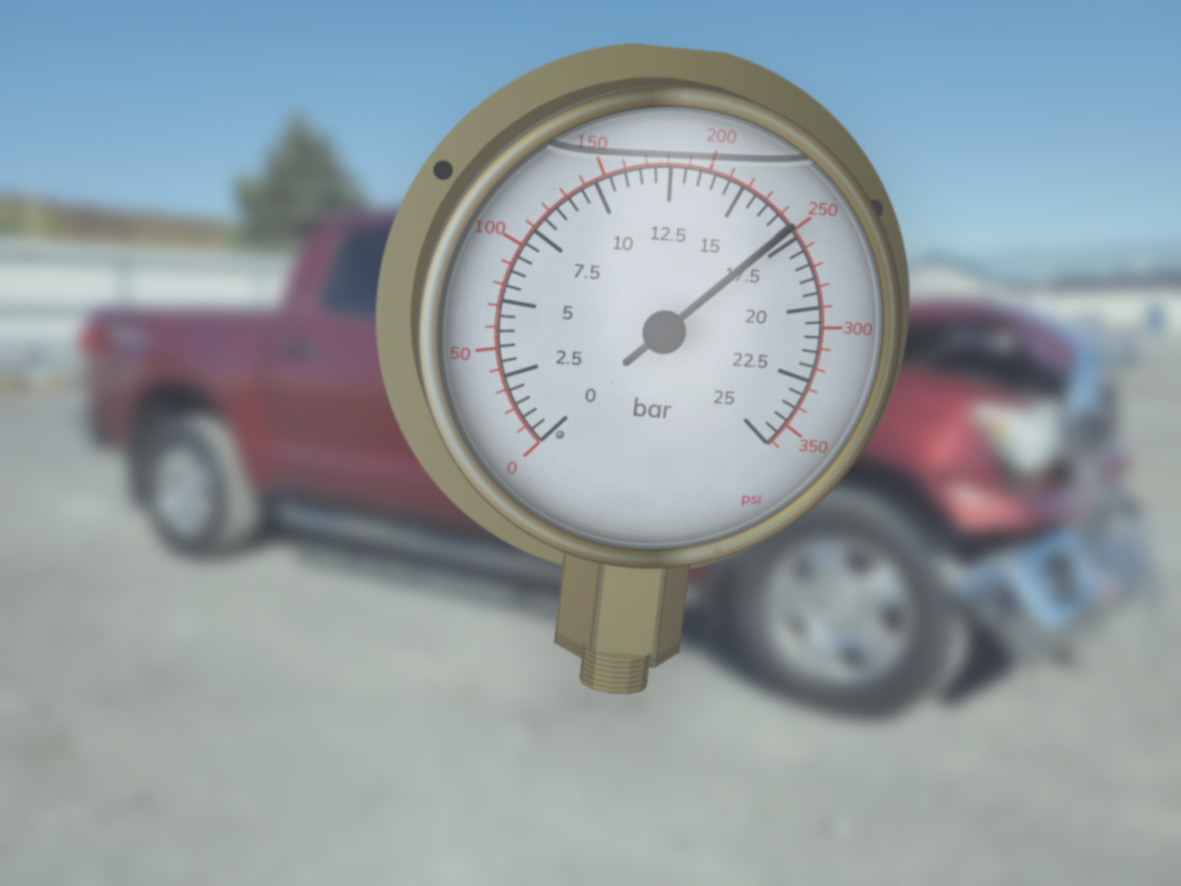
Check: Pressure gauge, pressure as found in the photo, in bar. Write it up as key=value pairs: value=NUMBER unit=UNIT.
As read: value=17 unit=bar
